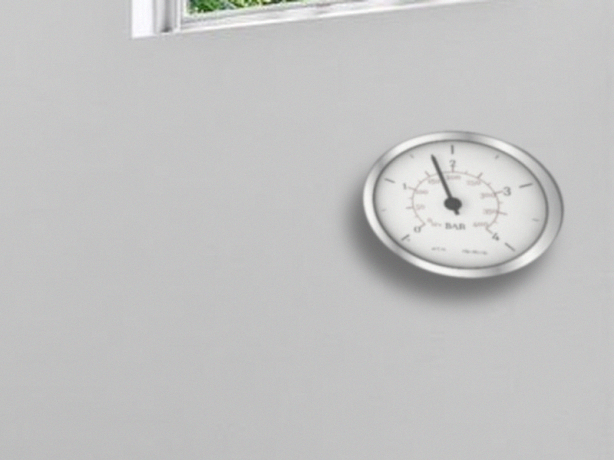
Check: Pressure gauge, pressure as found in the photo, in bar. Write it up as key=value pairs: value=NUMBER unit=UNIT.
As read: value=1.75 unit=bar
